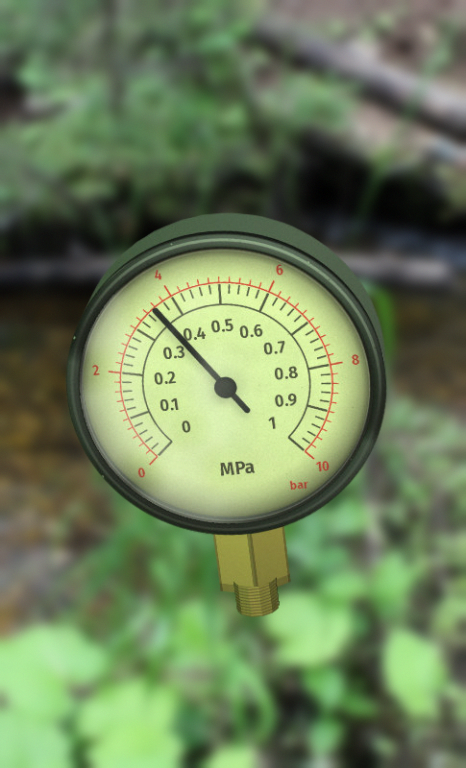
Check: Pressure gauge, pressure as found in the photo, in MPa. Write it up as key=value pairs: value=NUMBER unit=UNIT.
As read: value=0.36 unit=MPa
